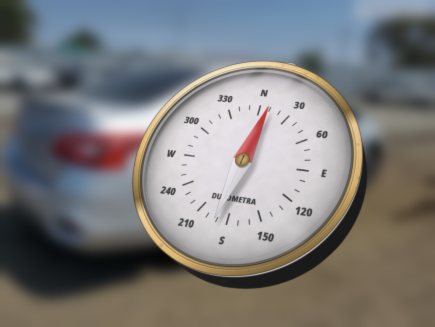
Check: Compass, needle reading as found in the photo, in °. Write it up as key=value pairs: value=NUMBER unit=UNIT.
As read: value=10 unit=°
